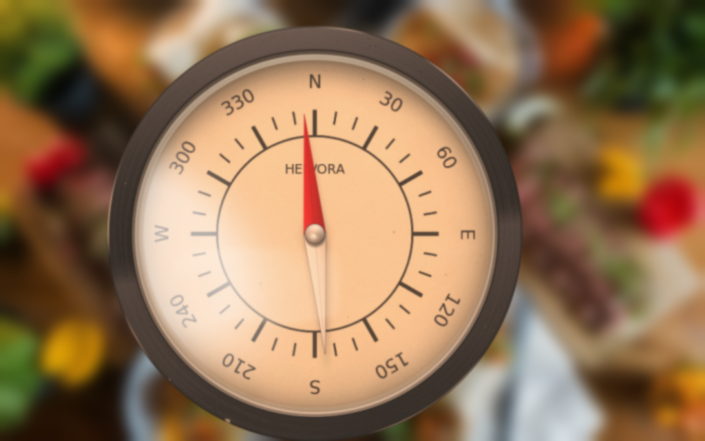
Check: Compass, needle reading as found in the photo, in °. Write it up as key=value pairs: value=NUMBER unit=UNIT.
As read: value=355 unit=°
